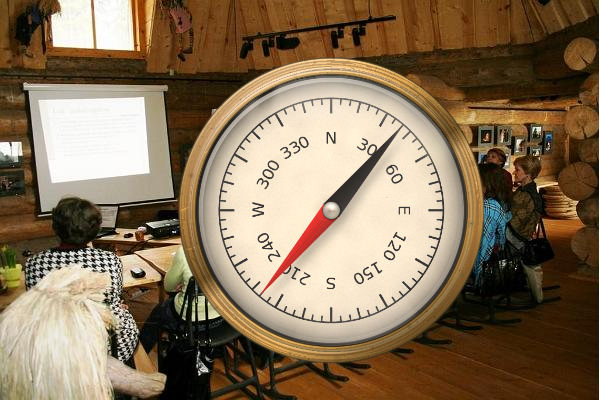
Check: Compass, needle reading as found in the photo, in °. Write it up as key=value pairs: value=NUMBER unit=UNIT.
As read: value=220 unit=°
